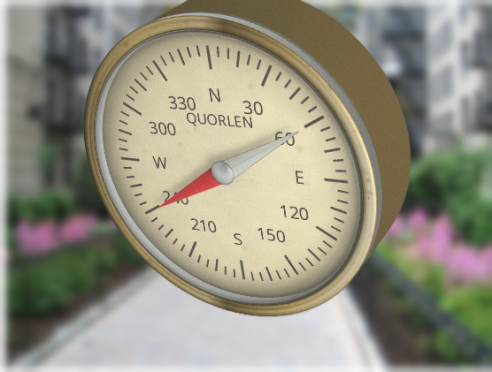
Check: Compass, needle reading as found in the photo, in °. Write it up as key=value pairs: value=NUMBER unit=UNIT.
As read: value=240 unit=°
